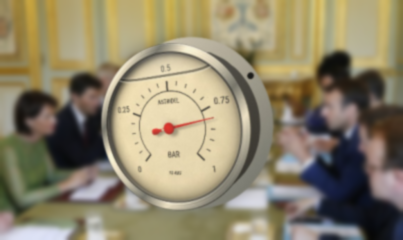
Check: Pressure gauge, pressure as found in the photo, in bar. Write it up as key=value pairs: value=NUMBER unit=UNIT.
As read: value=0.8 unit=bar
